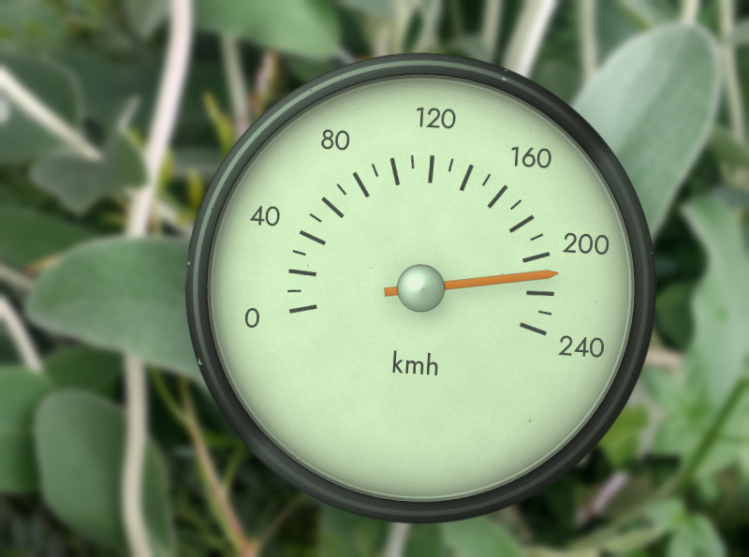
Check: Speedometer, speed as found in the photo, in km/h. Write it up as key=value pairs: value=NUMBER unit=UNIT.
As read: value=210 unit=km/h
